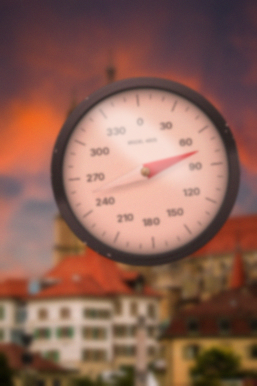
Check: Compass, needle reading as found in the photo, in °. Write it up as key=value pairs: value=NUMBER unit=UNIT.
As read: value=75 unit=°
